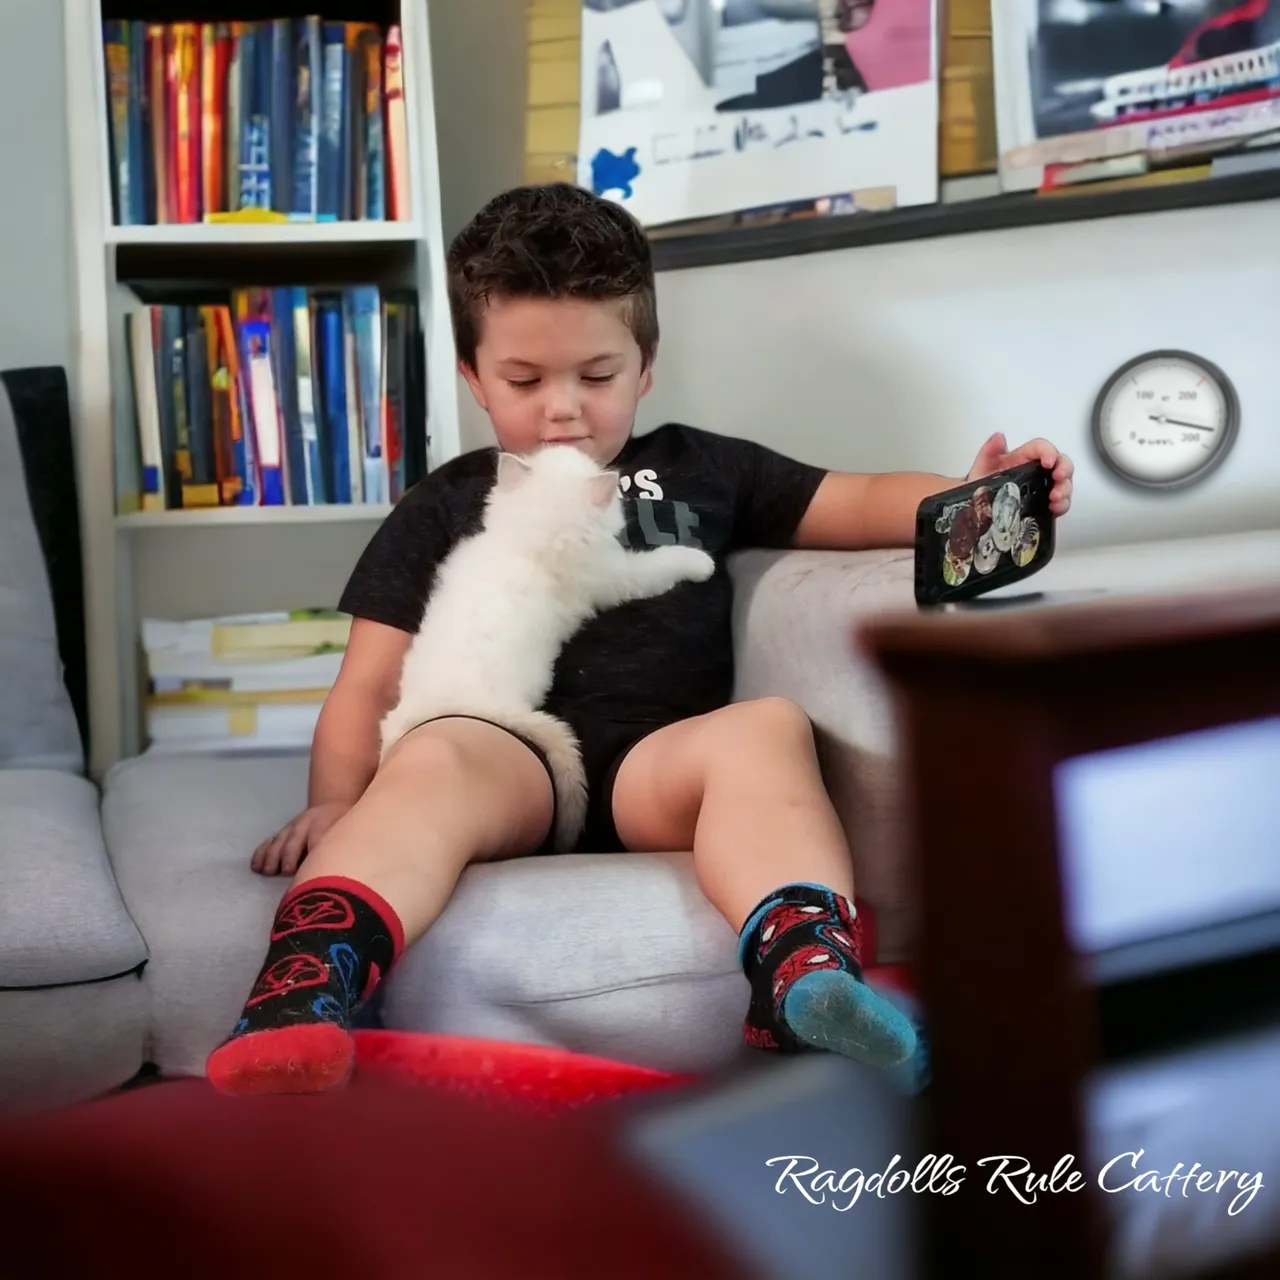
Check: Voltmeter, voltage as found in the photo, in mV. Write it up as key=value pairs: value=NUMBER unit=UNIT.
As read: value=275 unit=mV
